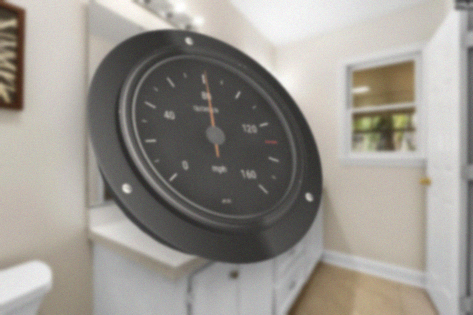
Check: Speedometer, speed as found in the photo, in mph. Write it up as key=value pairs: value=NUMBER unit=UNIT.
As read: value=80 unit=mph
